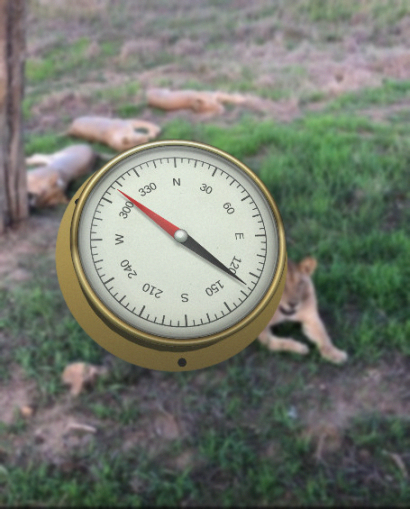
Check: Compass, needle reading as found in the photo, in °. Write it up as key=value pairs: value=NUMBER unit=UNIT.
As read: value=310 unit=°
